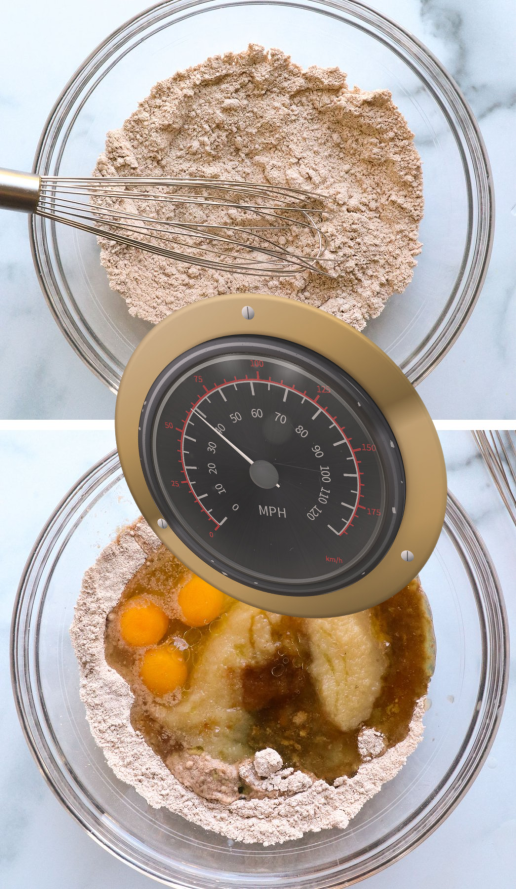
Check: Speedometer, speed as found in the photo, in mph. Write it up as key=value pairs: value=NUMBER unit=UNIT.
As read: value=40 unit=mph
